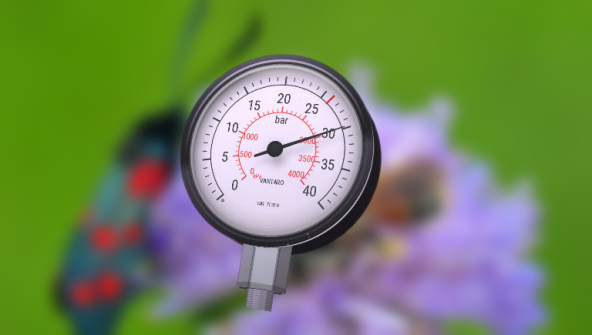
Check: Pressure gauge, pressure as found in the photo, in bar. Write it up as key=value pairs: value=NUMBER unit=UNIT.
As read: value=30 unit=bar
